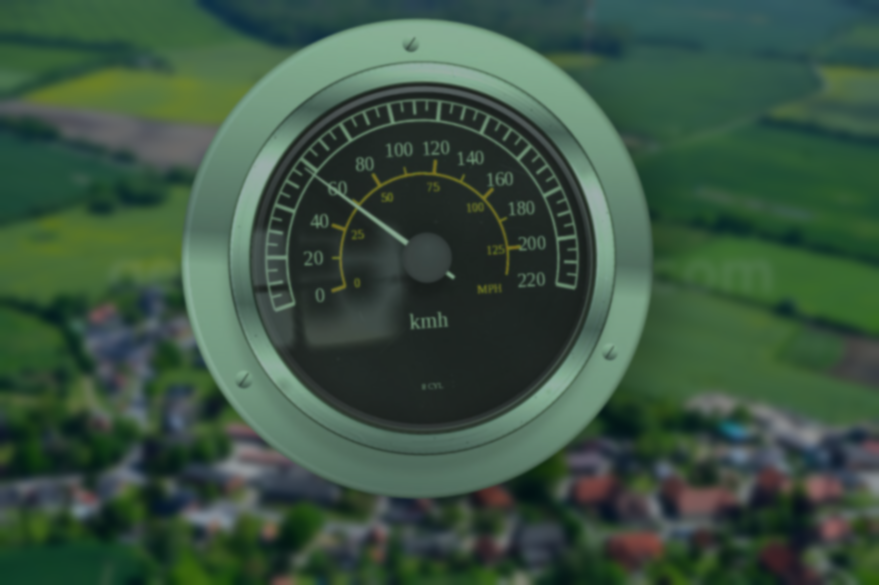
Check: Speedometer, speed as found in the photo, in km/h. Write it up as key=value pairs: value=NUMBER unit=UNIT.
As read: value=57.5 unit=km/h
